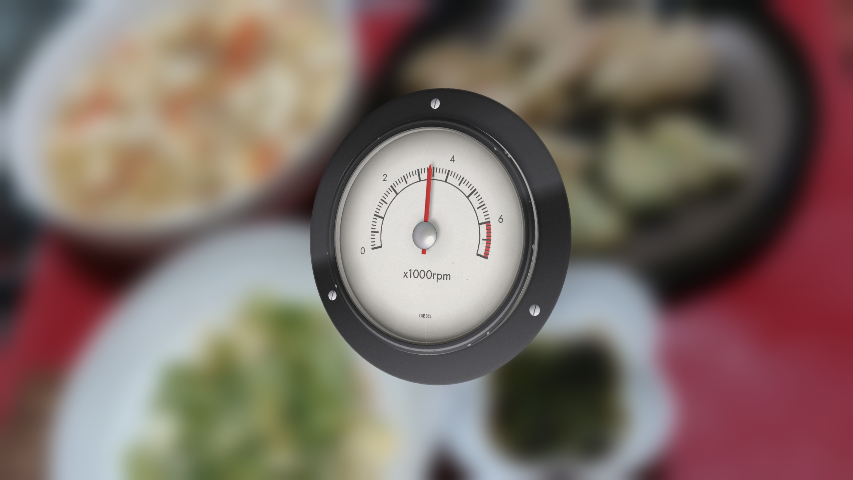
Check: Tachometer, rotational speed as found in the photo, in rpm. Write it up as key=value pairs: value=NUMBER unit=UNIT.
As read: value=3500 unit=rpm
